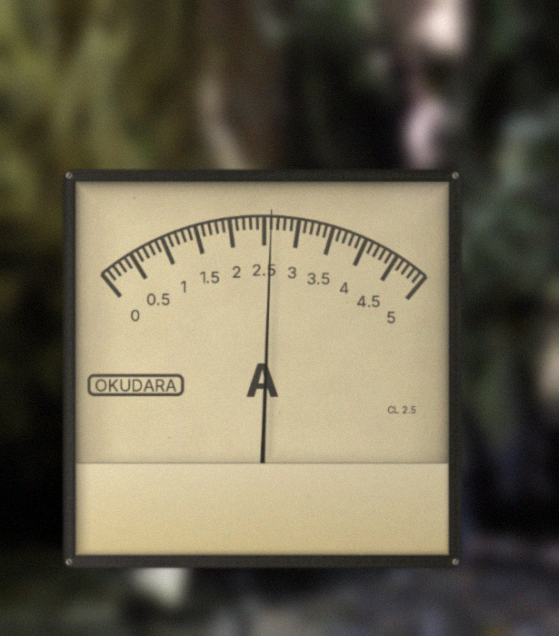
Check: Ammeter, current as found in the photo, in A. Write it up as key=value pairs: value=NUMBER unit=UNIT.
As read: value=2.6 unit=A
